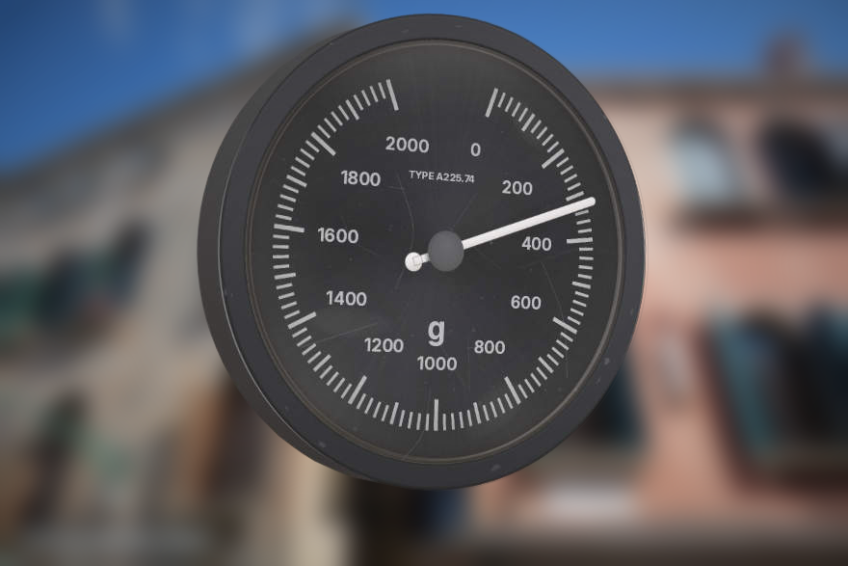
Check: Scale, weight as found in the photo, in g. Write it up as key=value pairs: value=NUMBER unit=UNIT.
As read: value=320 unit=g
